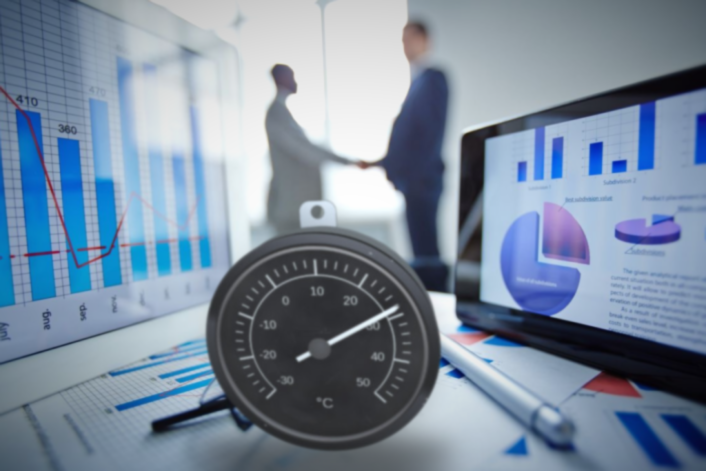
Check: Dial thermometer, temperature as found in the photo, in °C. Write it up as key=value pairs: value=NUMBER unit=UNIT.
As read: value=28 unit=°C
